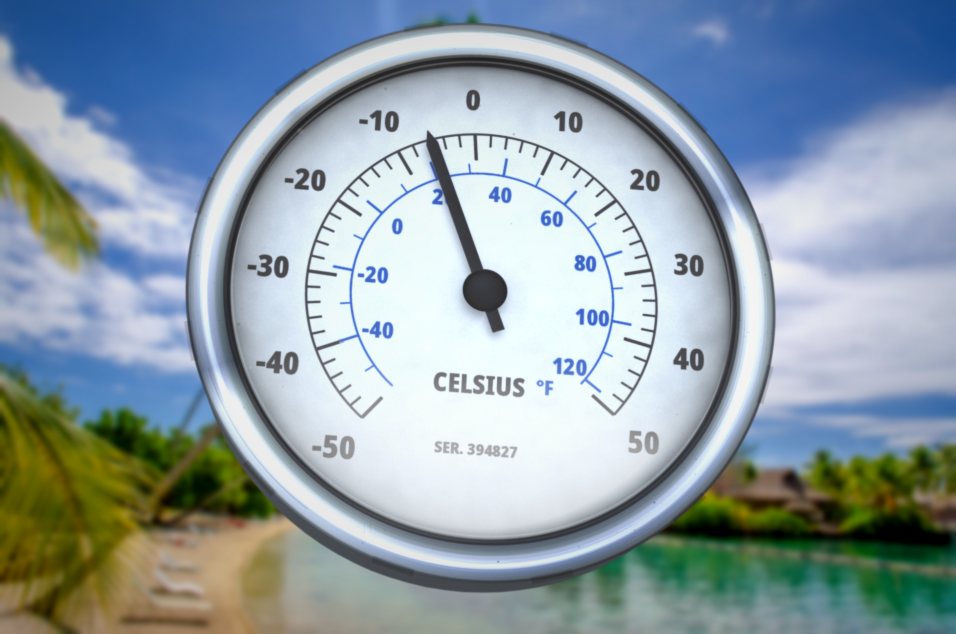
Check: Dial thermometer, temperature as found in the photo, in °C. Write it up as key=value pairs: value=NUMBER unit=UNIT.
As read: value=-6 unit=°C
